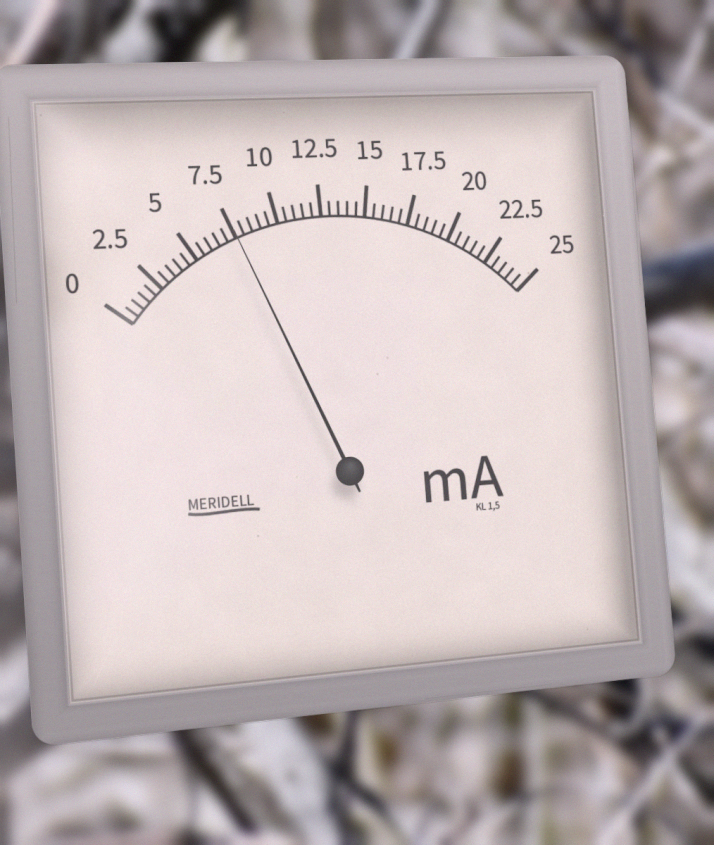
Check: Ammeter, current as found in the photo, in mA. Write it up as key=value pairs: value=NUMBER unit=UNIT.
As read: value=7.5 unit=mA
